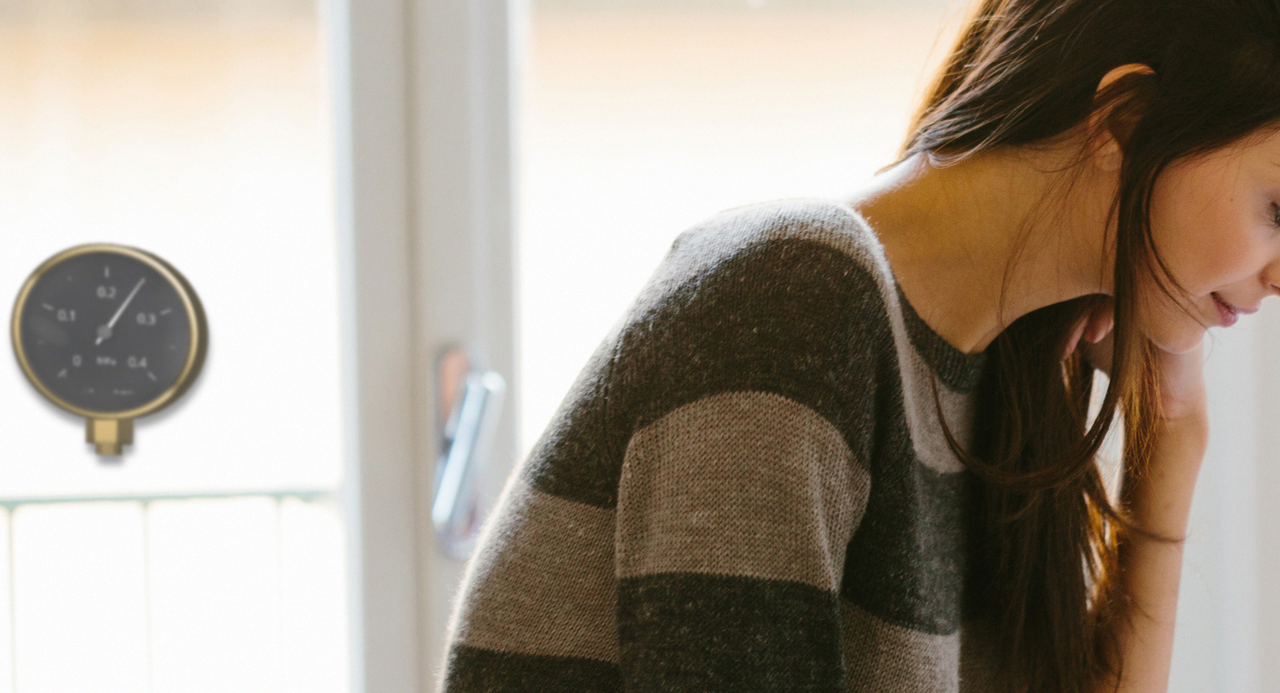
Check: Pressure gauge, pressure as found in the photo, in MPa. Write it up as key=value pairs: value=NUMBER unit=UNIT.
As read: value=0.25 unit=MPa
